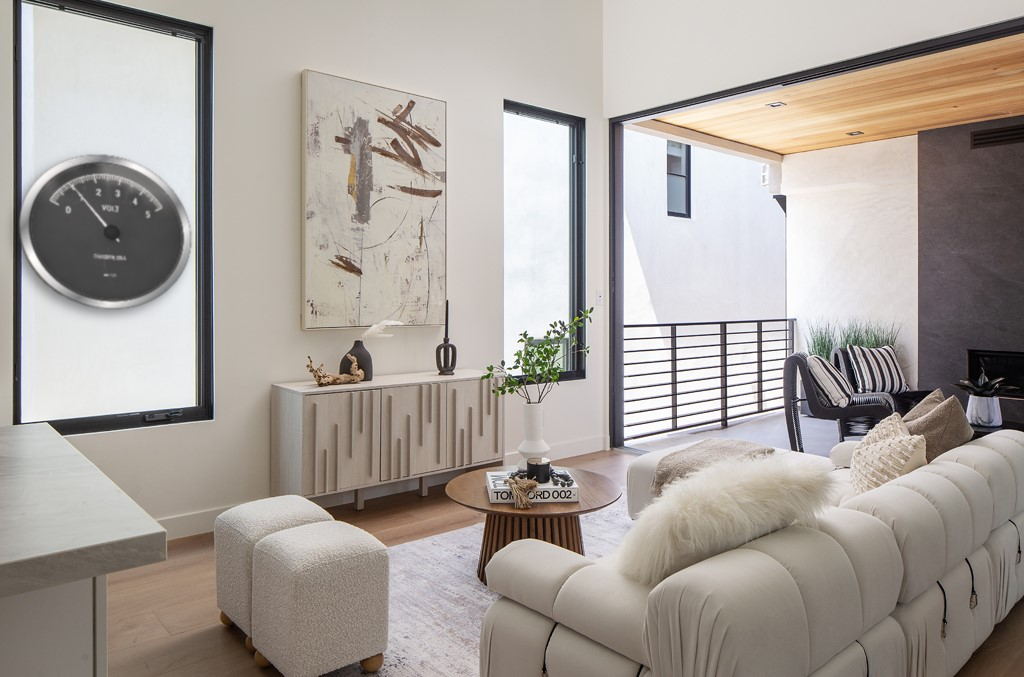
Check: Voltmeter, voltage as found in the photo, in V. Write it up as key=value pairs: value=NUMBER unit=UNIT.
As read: value=1 unit=V
